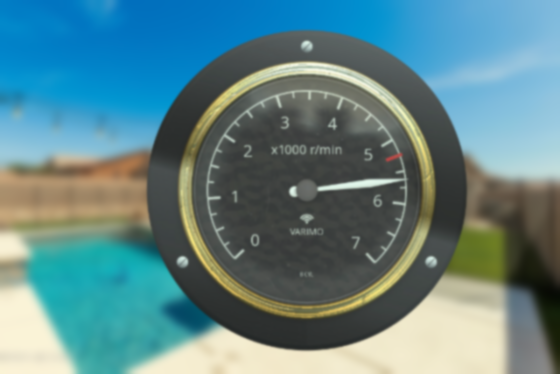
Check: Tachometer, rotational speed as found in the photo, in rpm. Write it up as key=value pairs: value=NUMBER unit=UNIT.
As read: value=5625 unit=rpm
